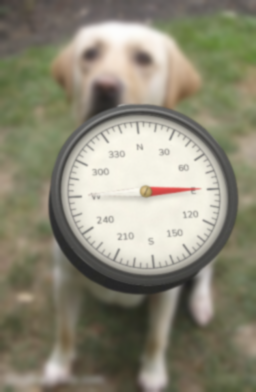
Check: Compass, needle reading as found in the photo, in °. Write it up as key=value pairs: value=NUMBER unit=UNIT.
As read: value=90 unit=°
